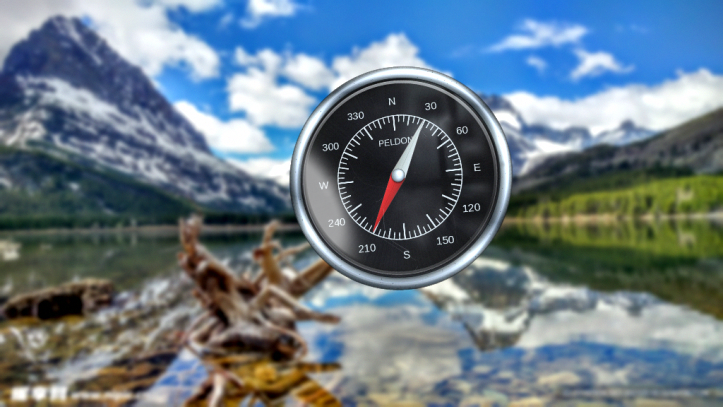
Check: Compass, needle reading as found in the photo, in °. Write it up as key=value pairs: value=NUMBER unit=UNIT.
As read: value=210 unit=°
